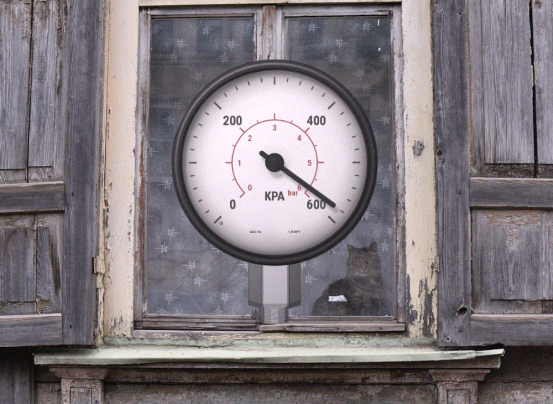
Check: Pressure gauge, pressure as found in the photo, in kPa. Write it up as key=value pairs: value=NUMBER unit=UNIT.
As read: value=580 unit=kPa
